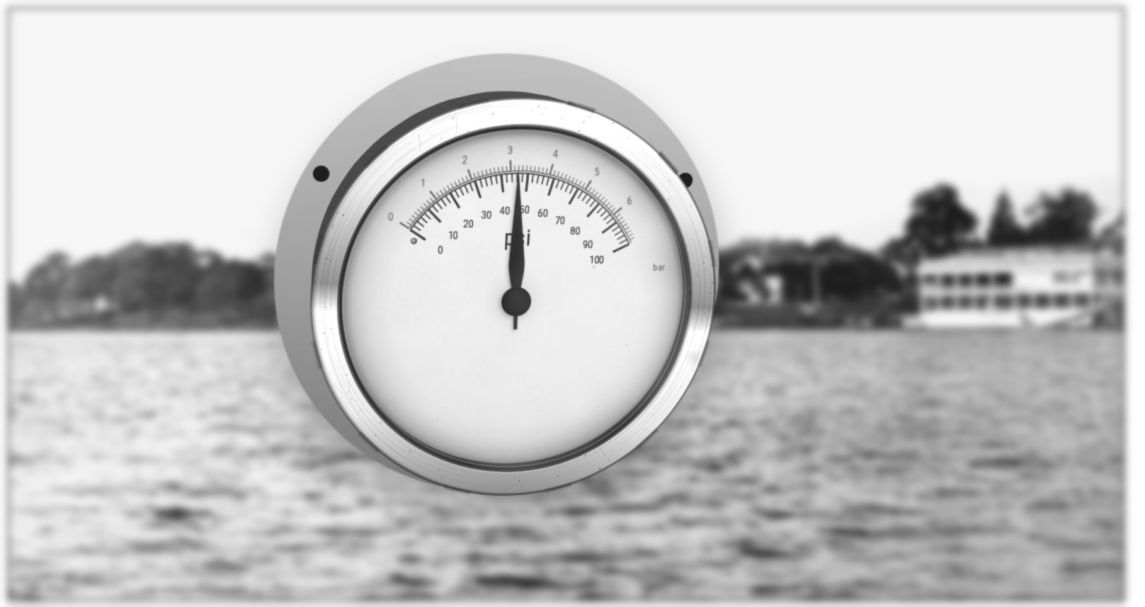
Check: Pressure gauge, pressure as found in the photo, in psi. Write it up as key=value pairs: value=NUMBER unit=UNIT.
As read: value=46 unit=psi
